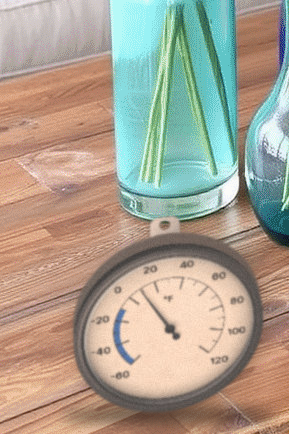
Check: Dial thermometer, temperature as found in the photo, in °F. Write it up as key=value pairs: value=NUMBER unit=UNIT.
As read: value=10 unit=°F
